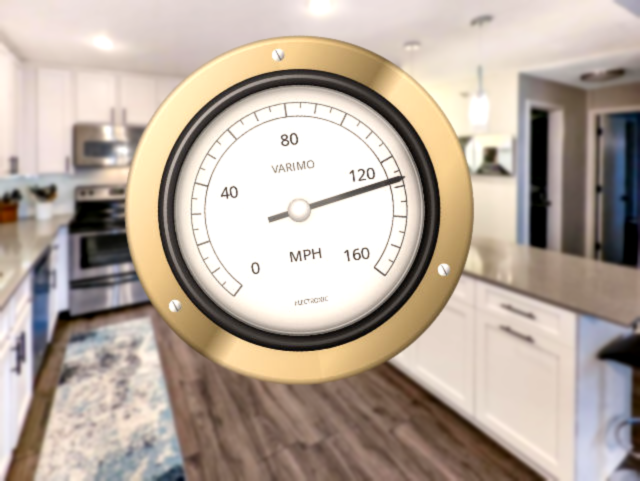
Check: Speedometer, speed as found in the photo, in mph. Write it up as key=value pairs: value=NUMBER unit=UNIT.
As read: value=127.5 unit=mph
